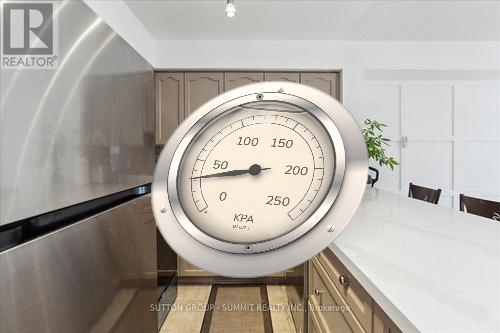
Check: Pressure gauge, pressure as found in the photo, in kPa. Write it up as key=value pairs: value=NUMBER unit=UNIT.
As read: value=30 unit=kPa
